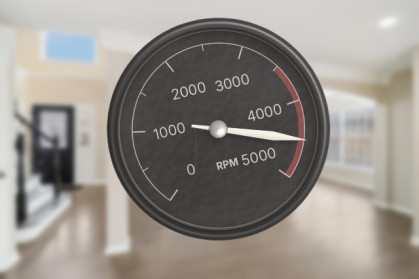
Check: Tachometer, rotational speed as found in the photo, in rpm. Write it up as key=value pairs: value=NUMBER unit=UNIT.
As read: value=4500 unit=rpm
